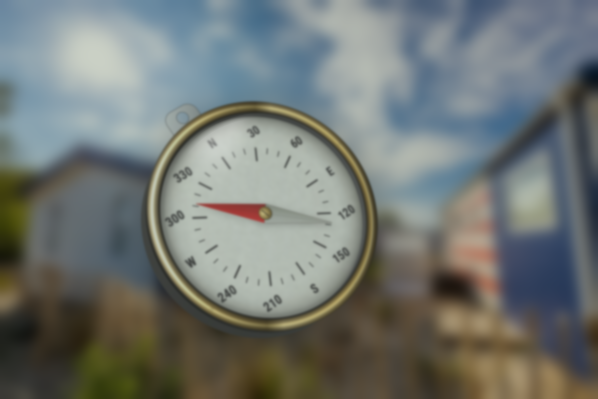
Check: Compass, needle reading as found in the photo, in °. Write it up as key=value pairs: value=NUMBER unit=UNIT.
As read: value=310 unit=°
